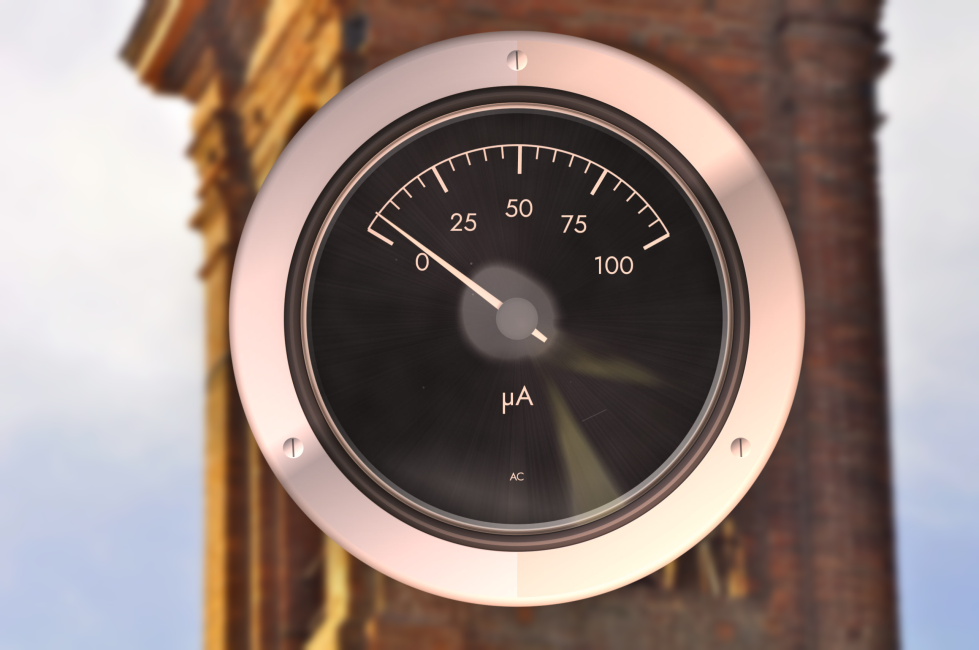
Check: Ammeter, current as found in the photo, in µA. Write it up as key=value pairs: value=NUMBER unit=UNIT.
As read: value=5 unit=µA
